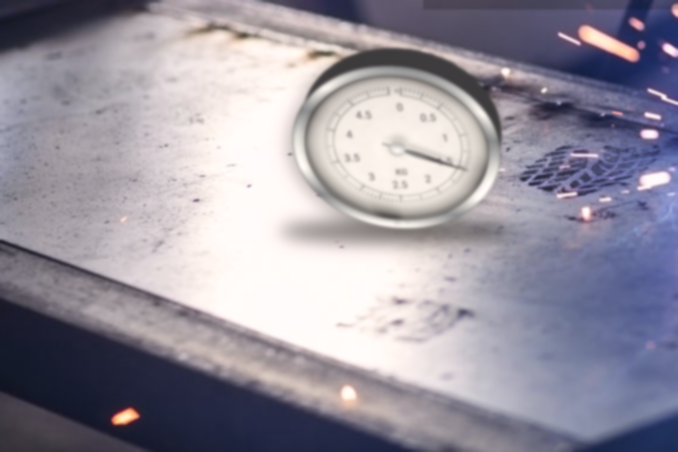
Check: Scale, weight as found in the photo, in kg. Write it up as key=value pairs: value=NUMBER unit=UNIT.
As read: value=1.5 unit=kg
